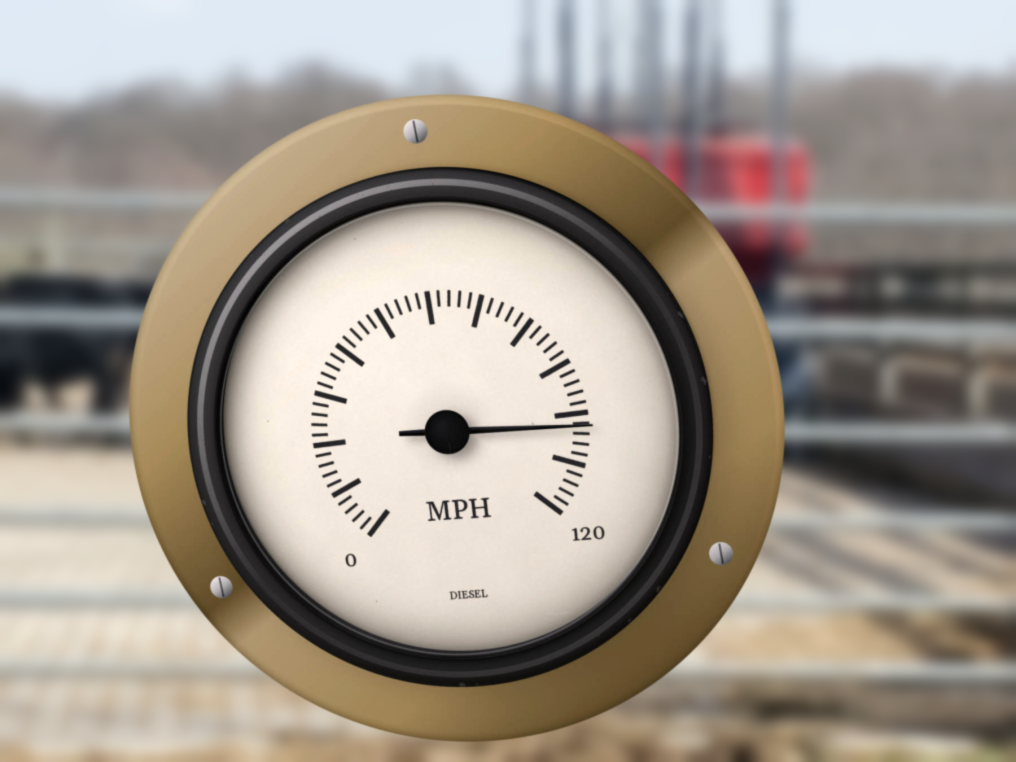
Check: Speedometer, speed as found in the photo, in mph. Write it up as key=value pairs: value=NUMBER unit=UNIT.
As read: value=102 unit=mph
